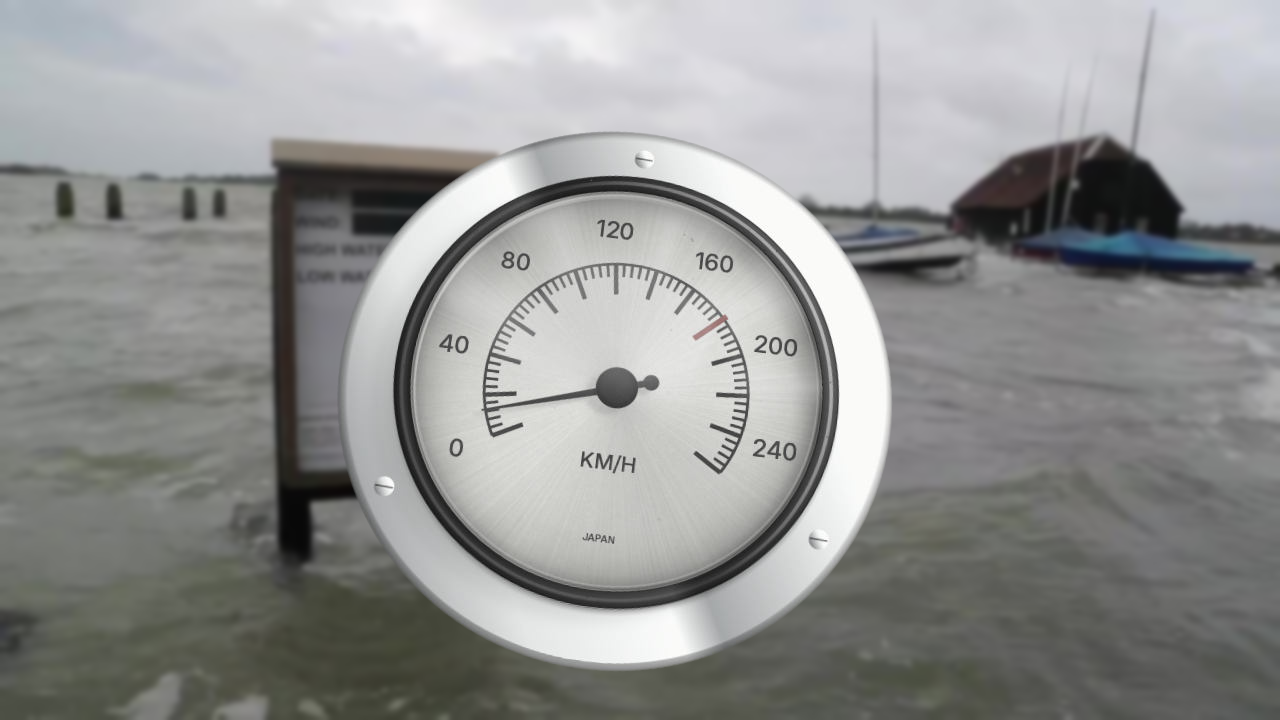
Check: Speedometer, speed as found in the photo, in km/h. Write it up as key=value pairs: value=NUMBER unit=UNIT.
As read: value=12 unit=km/h
